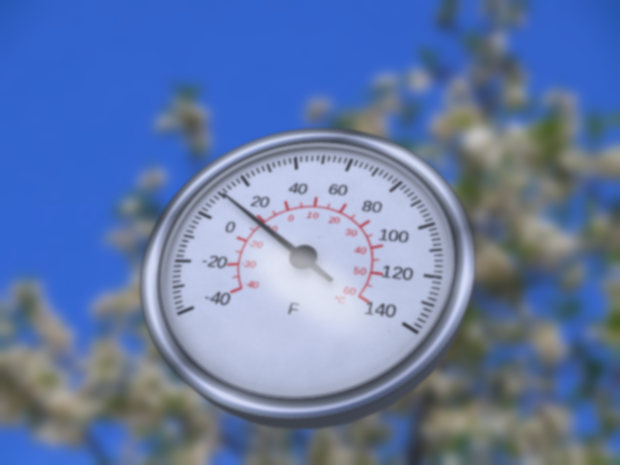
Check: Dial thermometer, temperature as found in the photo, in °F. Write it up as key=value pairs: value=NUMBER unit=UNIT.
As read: value=10 unit=°F
